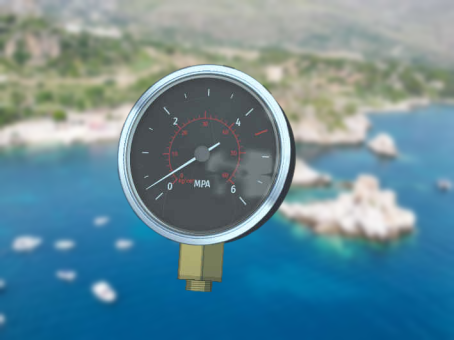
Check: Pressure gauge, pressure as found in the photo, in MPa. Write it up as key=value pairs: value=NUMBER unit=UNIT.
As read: value=0.25 unit=MPa
